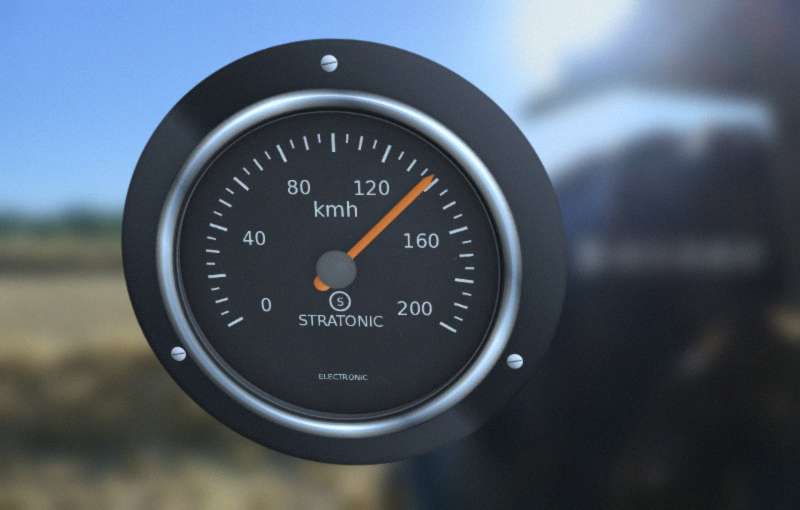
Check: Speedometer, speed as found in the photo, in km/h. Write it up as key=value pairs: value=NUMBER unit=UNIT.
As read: value=137.5 unit=km/h
